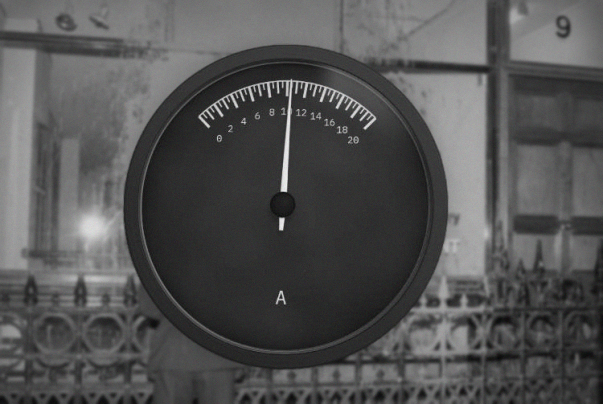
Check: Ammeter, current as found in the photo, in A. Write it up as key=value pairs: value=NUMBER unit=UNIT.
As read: value=10.5 unit=A
